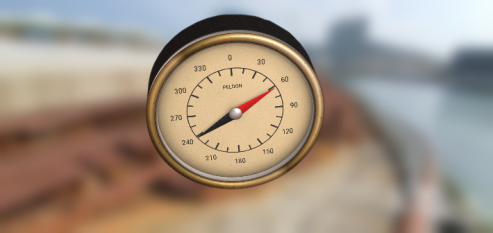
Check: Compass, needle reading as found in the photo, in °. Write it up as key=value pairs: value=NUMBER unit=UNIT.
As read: value=60 unit=°
